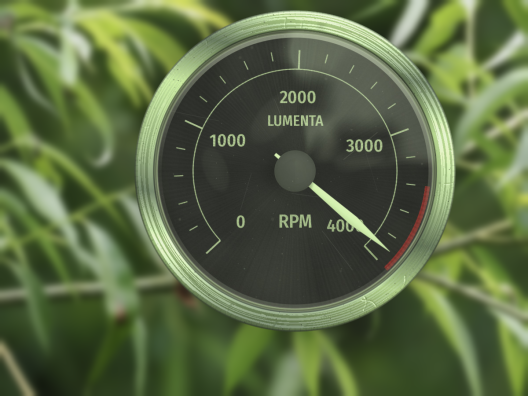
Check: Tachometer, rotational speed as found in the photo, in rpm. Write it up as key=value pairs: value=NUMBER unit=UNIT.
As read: value=3900 unit=rpm
